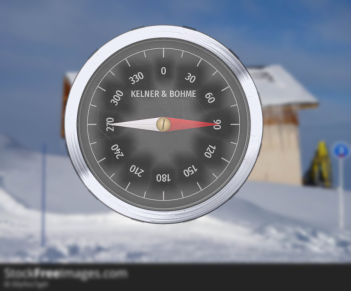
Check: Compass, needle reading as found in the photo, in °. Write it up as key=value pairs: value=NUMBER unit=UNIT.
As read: value=90 unit=°
